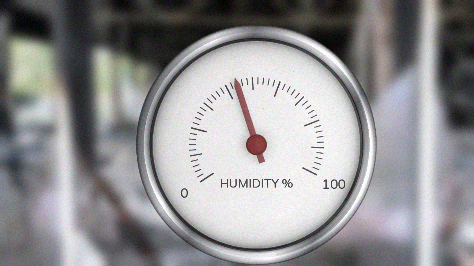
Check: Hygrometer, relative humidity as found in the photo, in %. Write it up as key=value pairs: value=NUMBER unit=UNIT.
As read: value=44 unit=%
